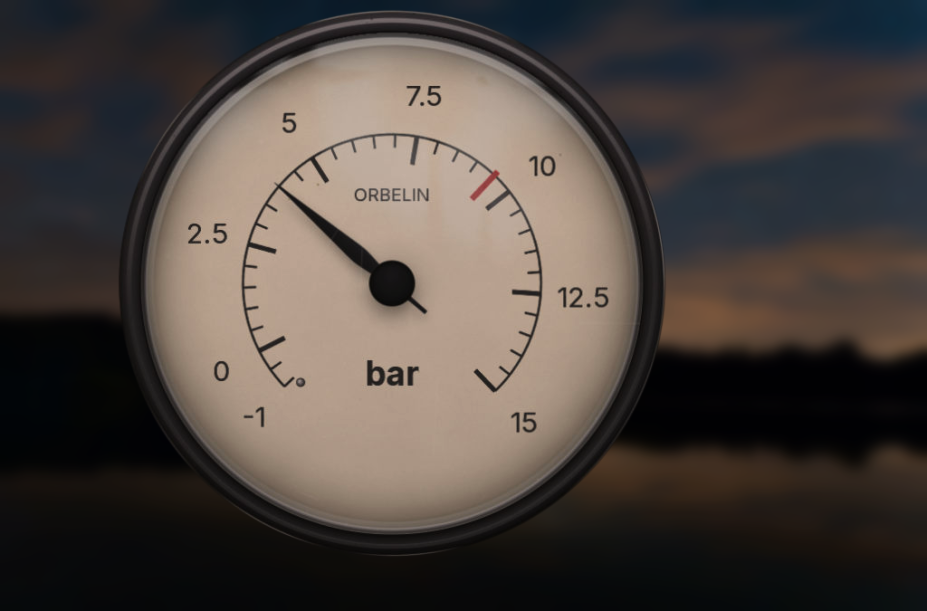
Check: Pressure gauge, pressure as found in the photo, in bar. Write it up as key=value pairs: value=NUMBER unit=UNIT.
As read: value=4 unit=bar
